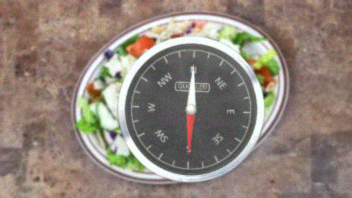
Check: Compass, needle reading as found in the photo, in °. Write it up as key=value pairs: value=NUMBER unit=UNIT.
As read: value=180 unit=°
